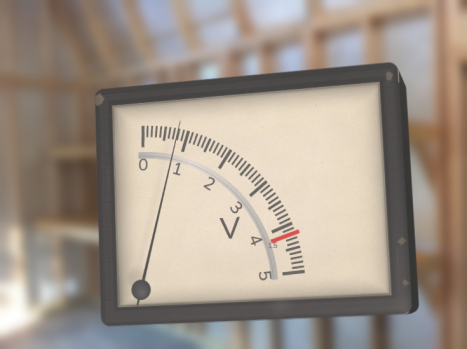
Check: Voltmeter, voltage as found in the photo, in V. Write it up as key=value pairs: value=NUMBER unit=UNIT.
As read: value=0.8 unit=V
